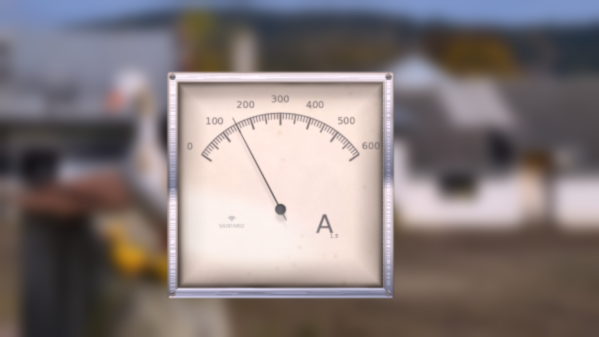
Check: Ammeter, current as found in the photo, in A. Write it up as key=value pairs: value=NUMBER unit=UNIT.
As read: value=150 unit=A
